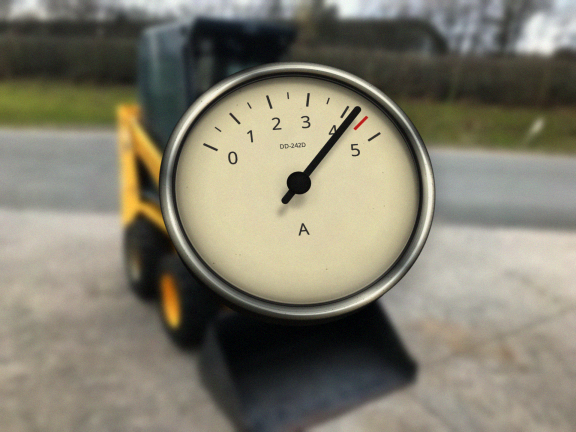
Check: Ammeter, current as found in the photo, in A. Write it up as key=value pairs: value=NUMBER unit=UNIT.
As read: value=4.25 unit=A
